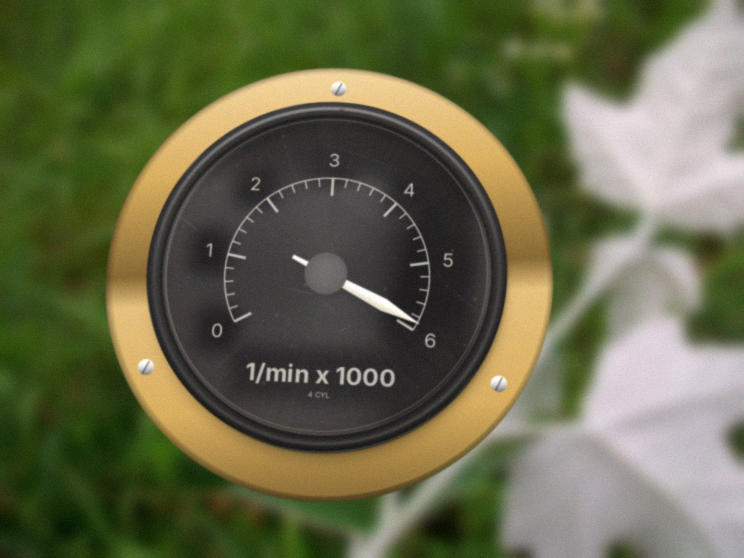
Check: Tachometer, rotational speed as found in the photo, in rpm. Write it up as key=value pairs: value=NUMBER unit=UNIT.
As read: value=5900 unit=rpm
